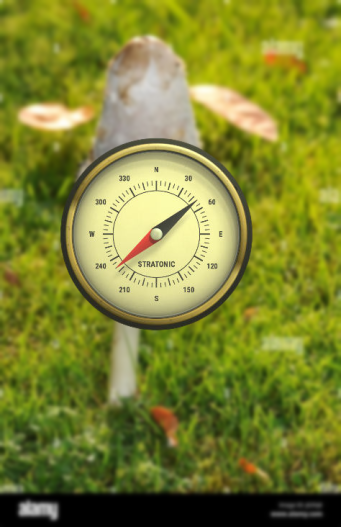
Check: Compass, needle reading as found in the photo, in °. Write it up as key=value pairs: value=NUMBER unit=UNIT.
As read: value=230 unit=°
